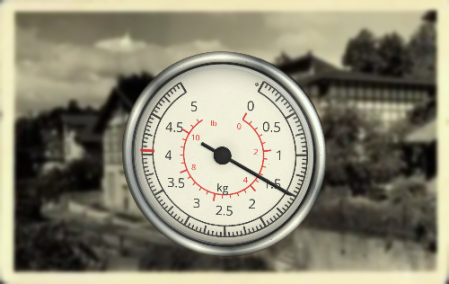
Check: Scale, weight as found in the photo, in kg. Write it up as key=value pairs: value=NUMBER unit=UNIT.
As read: value=1.5 unit=kg
